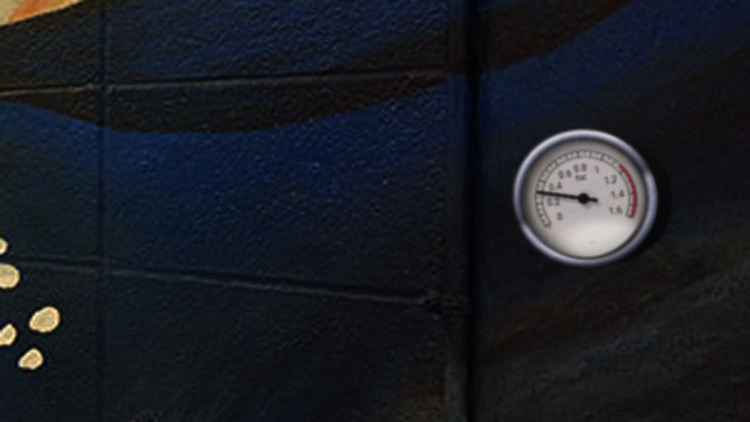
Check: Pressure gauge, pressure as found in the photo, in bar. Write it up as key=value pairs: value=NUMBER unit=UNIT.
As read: value=0.3 unit=bar
